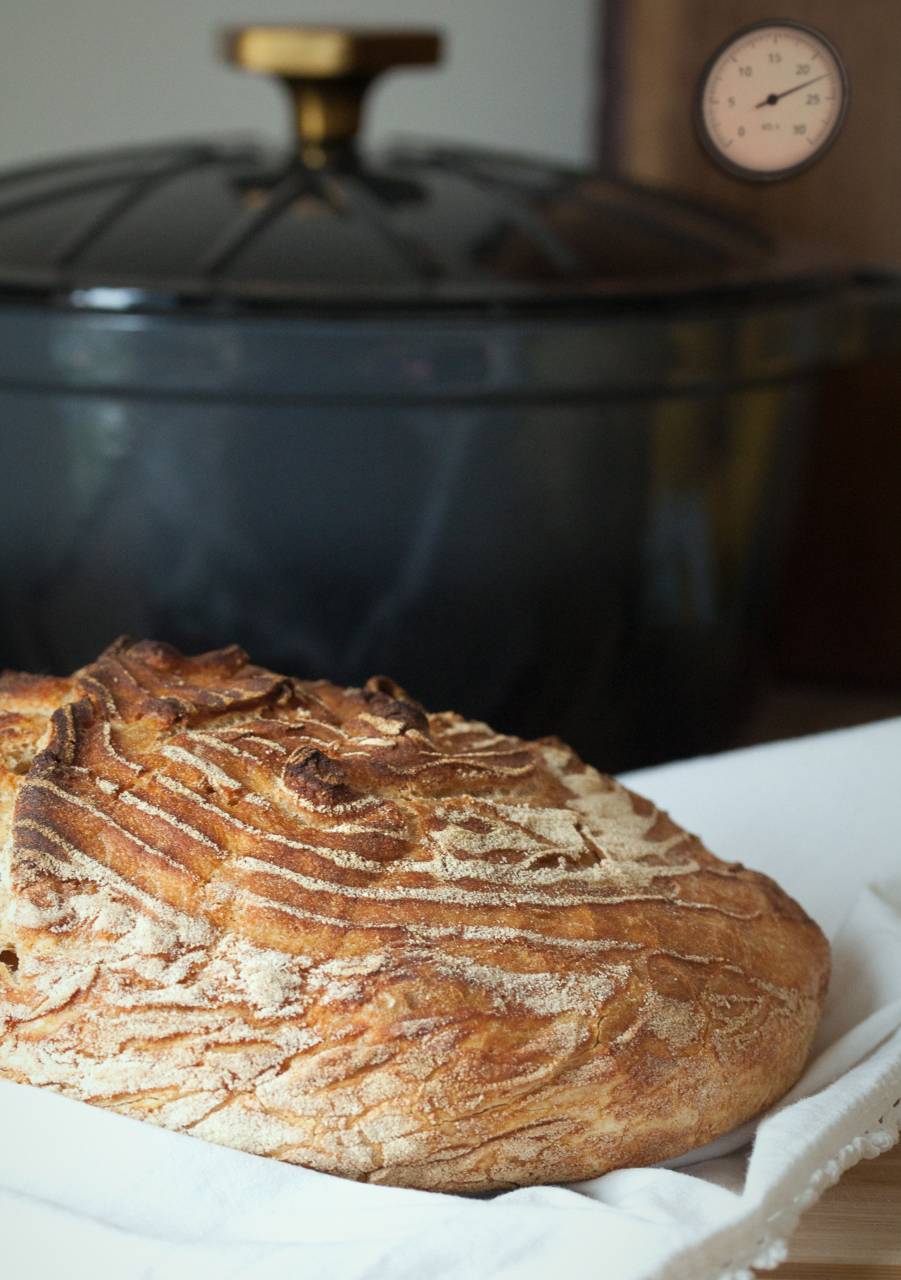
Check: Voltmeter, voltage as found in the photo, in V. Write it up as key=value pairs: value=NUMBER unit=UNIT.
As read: value=22.5 unit=V
